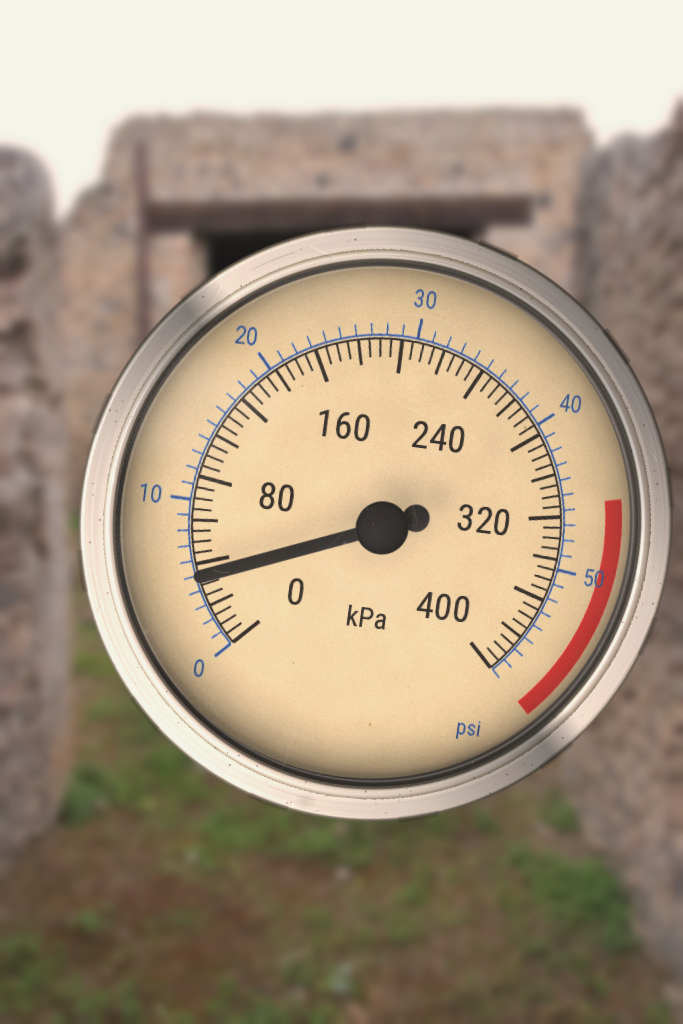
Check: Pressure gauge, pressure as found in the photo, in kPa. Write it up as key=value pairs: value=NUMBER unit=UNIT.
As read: value=35 unit=kPa
